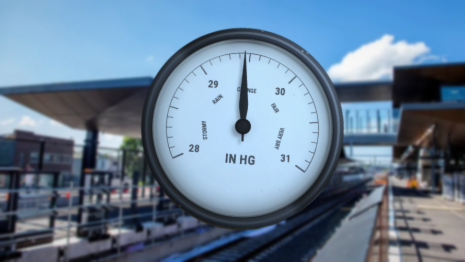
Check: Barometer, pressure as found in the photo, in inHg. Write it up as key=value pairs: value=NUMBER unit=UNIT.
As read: value=29.45 unit=inHg
